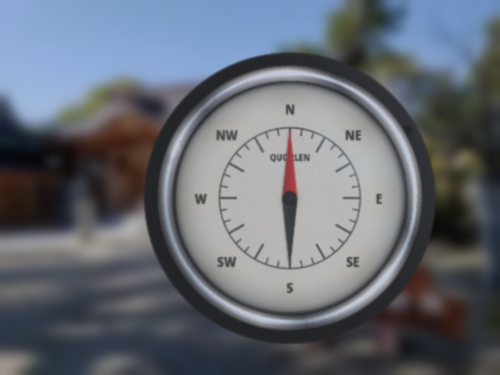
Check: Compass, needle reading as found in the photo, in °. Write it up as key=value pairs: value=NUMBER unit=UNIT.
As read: value=0 unit=°
